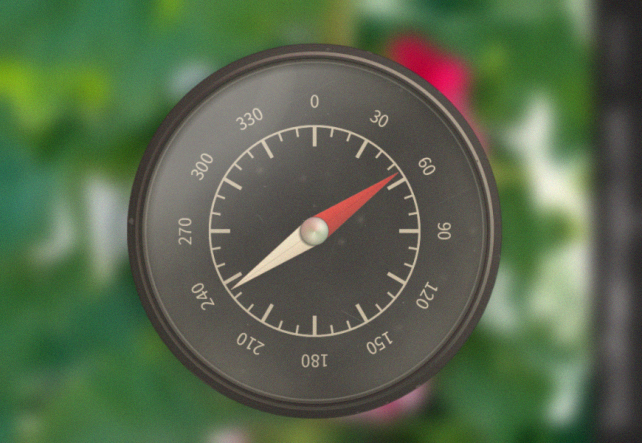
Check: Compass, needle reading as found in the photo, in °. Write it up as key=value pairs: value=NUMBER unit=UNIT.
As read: value=55 unit=°
